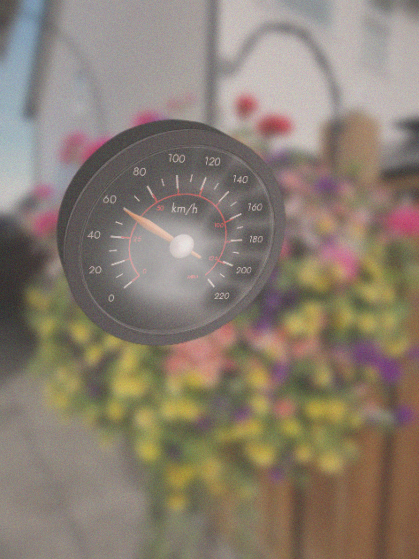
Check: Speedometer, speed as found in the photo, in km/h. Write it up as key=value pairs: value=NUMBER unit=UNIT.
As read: value=60 unit=km/h
